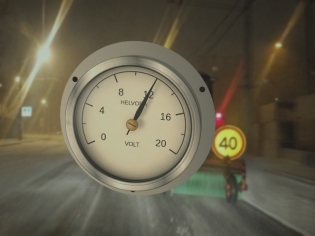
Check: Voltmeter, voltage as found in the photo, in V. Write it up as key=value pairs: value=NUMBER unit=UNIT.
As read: value=12 unit=V
